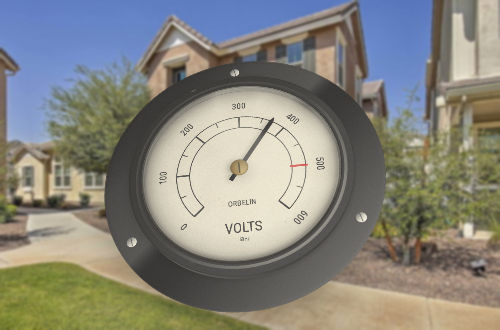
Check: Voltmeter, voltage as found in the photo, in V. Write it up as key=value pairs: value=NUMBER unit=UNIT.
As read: value=375 unit=V
